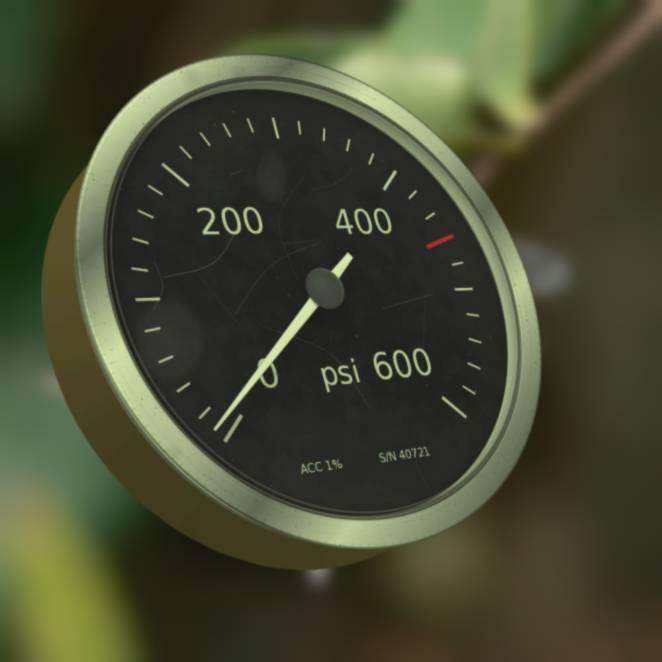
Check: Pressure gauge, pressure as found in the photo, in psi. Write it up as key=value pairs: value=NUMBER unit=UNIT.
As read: value=10 unit=psi
